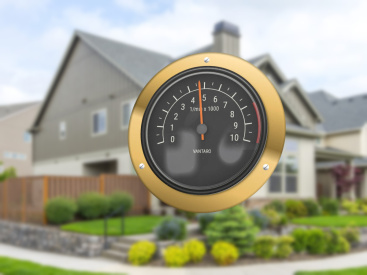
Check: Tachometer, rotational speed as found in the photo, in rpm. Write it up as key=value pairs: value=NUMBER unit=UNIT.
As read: value=4750 unit=rpm
